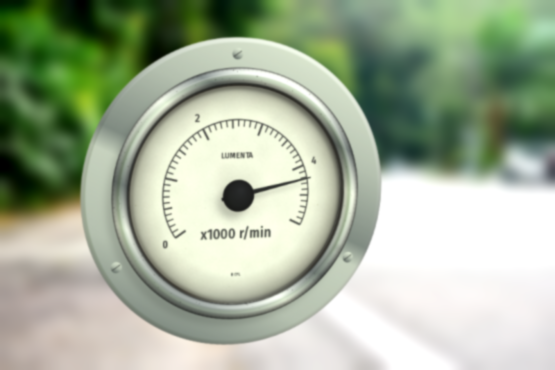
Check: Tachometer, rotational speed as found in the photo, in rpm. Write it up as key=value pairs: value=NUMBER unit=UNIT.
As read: value=4200 unit=rpm
